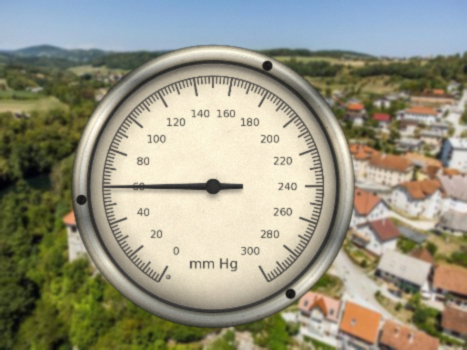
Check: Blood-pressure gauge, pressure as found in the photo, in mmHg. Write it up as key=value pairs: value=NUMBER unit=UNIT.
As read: value=60 unit=mmHg
